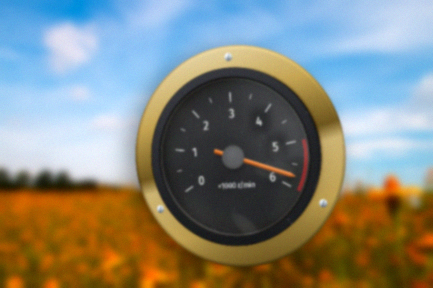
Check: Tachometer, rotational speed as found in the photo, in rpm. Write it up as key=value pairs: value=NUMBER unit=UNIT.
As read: value=5750 unit=rpm
